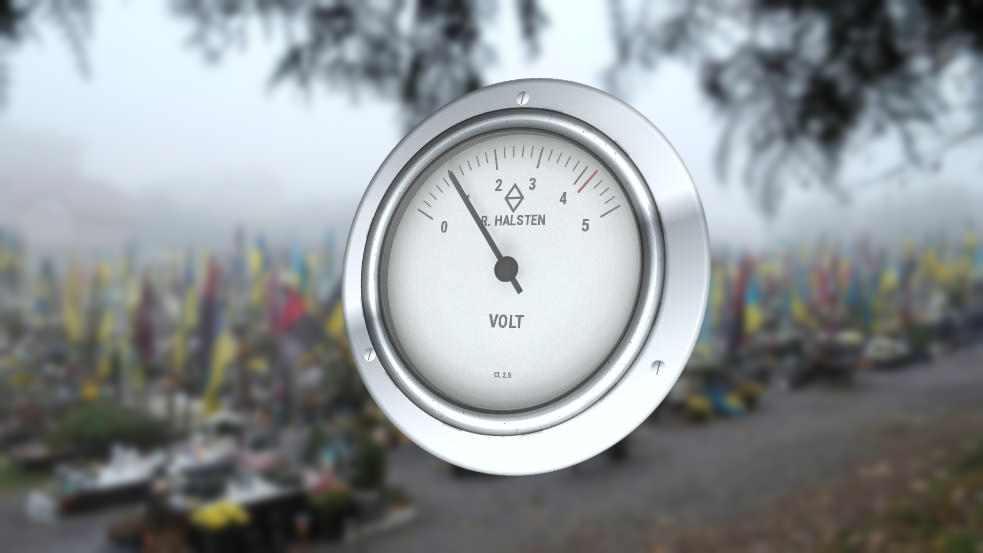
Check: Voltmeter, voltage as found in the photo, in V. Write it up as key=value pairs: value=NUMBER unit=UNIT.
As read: value=1 unit=V
